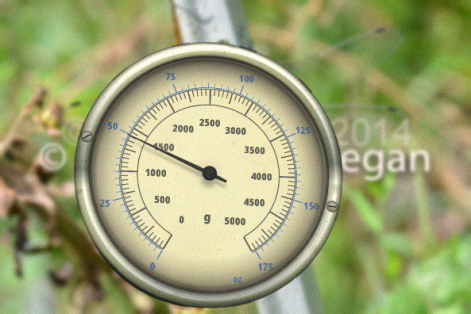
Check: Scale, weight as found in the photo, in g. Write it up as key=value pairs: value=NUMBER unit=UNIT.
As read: value=1400 unit=g
